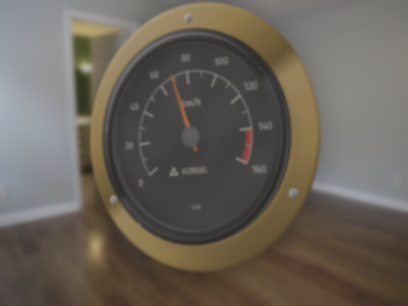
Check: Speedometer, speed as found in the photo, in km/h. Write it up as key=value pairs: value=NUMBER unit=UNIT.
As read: value=70 unit=km/h
